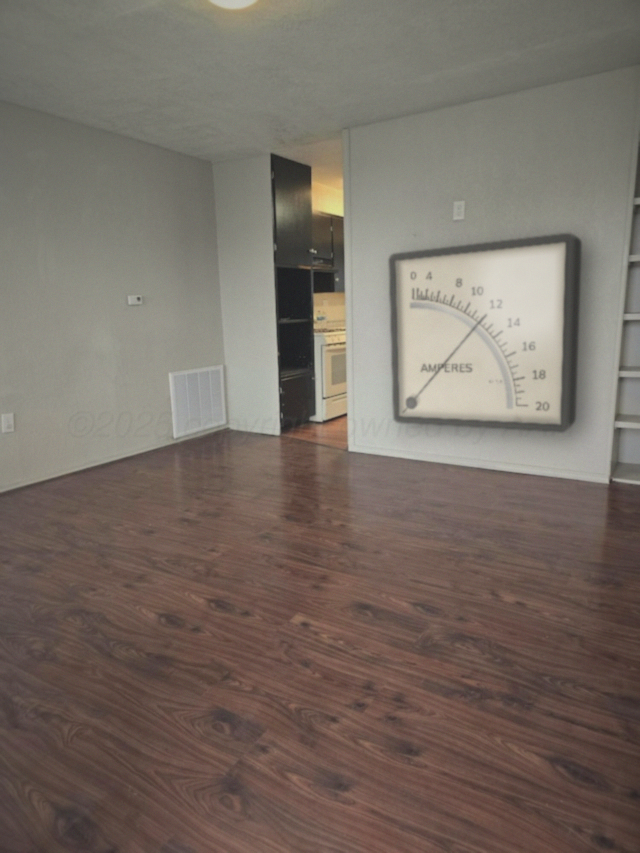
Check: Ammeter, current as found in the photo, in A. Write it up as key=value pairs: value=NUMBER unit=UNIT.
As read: value=12 unit=A
